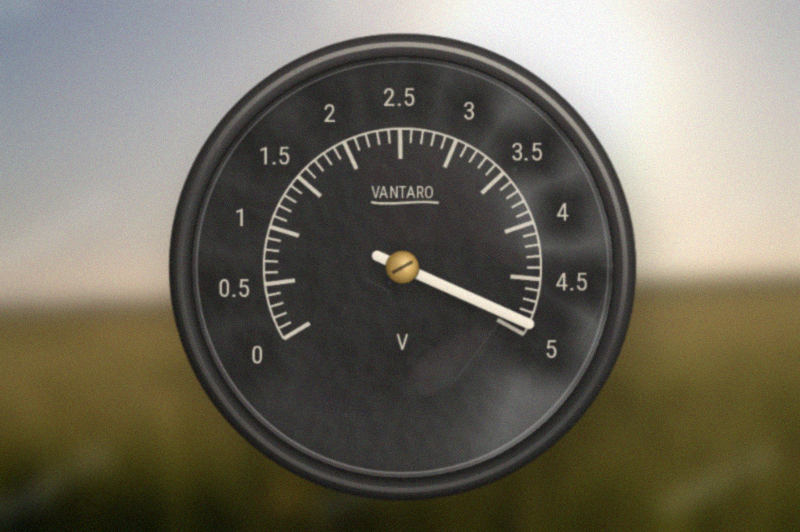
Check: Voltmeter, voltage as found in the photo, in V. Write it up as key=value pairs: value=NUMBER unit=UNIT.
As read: value=4.9 unit=V
